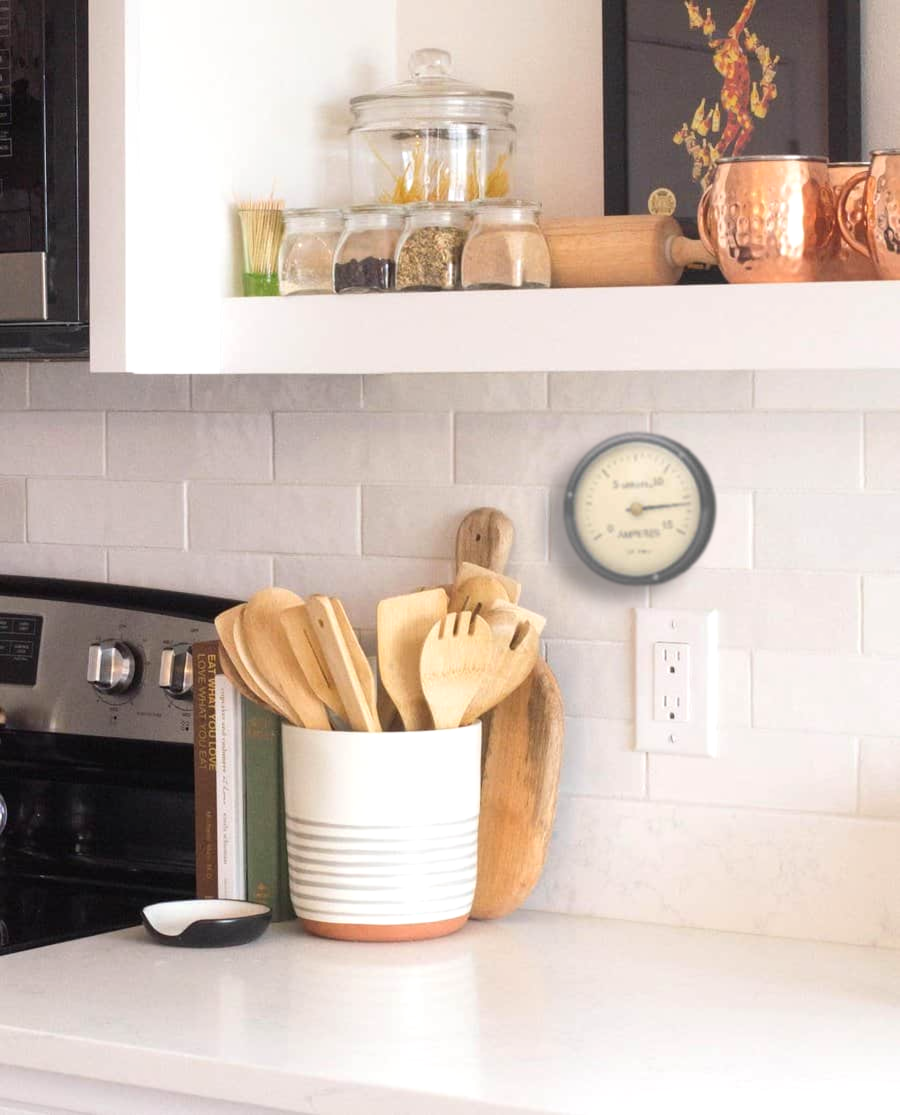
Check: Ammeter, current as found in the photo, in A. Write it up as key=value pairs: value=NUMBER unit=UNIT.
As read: value=13 unit=A
